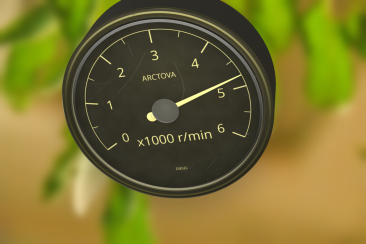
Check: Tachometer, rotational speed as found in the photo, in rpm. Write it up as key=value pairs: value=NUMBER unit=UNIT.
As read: value=4750 unit=rpm
